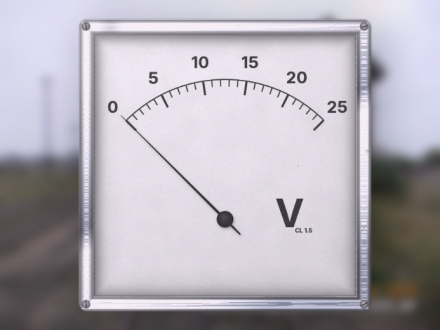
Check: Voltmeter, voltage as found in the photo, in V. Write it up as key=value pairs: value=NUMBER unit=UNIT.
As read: value=0 unit=V
